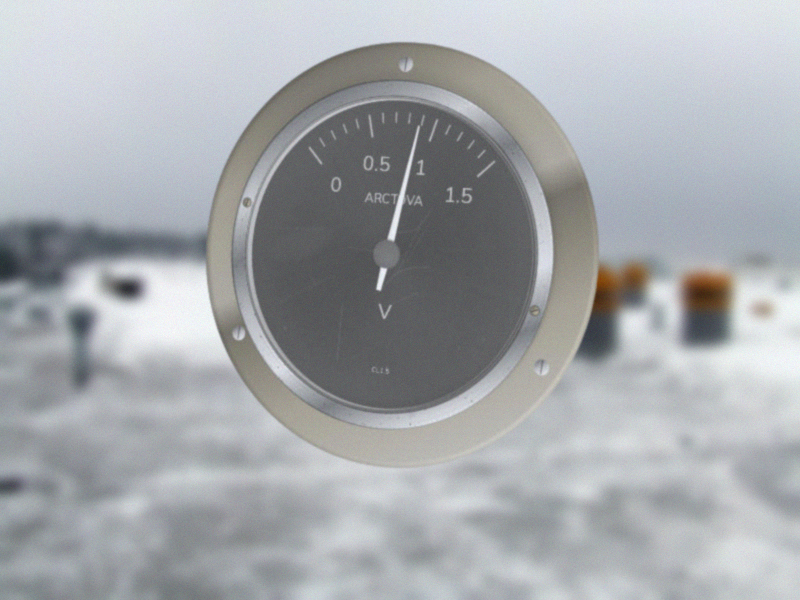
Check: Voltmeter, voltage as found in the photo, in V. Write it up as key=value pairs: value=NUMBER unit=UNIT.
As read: value=0.9 unit=V
